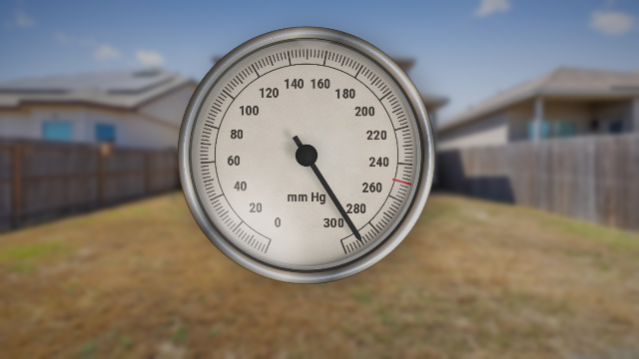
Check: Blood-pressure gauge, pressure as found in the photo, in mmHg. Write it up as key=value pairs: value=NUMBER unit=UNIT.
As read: value=290 unit=mmHg
